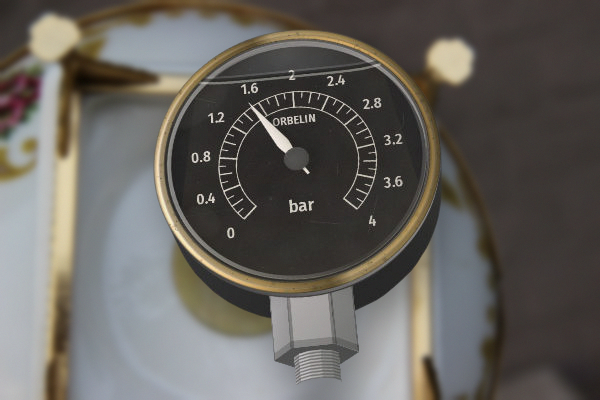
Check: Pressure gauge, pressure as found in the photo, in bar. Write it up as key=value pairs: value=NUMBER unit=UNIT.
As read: value=1.5 unit=bar
